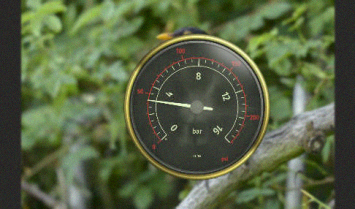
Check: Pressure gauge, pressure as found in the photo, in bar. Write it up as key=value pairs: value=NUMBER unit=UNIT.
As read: value=3 unit=bar
